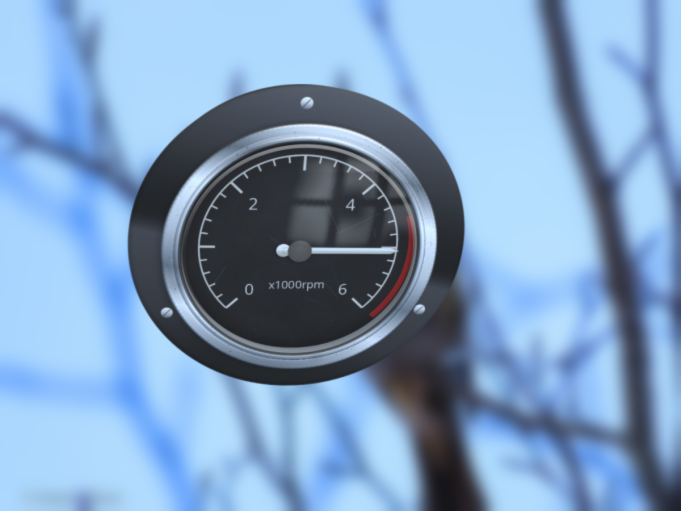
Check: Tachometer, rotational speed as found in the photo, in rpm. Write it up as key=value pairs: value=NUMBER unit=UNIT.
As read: value=5000 unit=rpm
